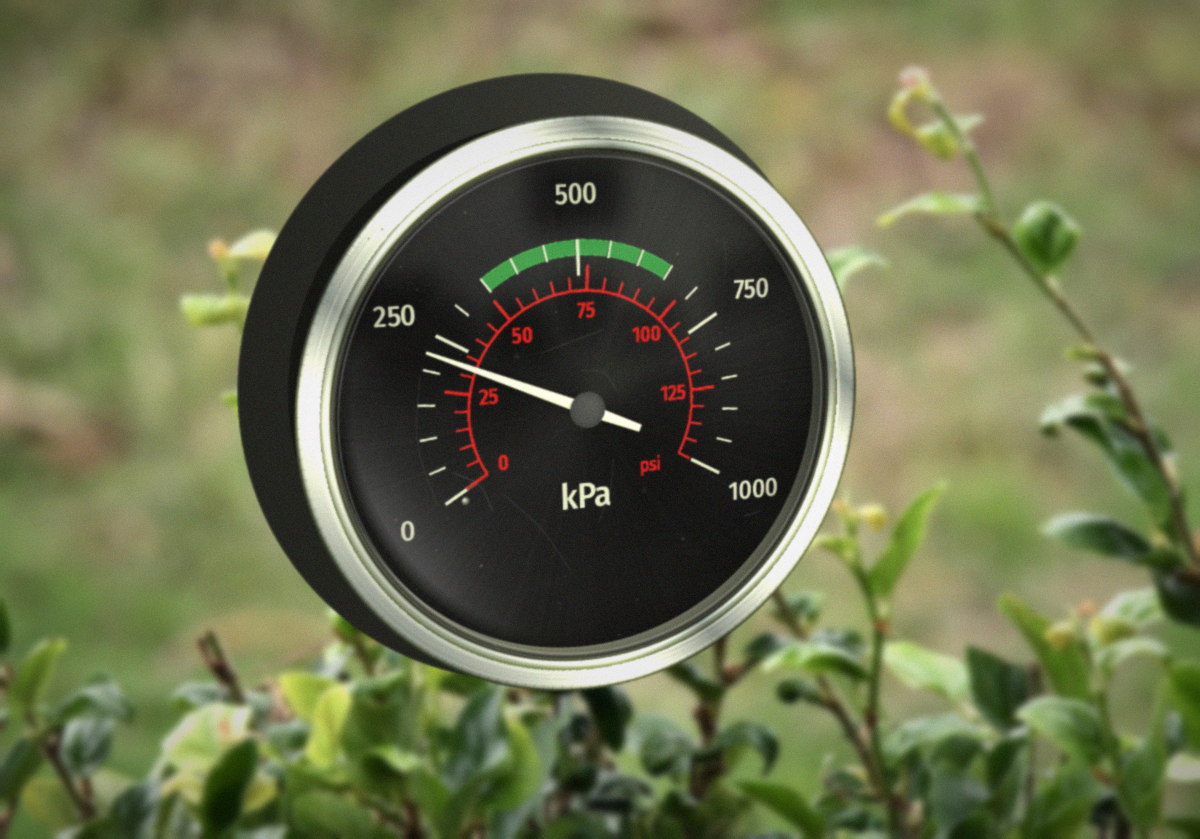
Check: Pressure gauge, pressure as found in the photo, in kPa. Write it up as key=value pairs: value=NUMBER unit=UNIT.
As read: value=225 unit=kPa
